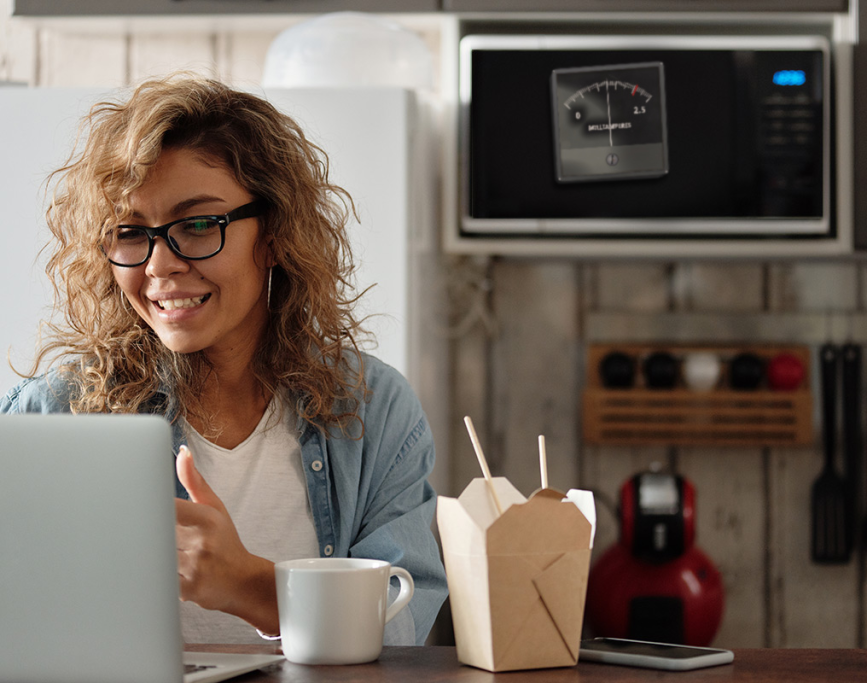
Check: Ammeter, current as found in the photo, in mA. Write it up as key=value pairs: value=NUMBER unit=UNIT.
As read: value=1.25 unit=mA
